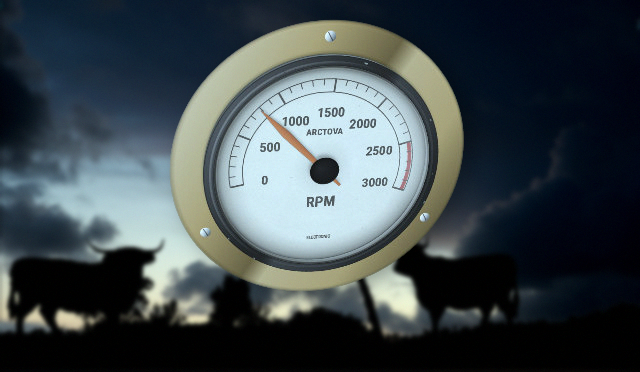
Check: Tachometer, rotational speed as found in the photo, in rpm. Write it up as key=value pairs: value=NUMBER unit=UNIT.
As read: value=800 unit=rpm
